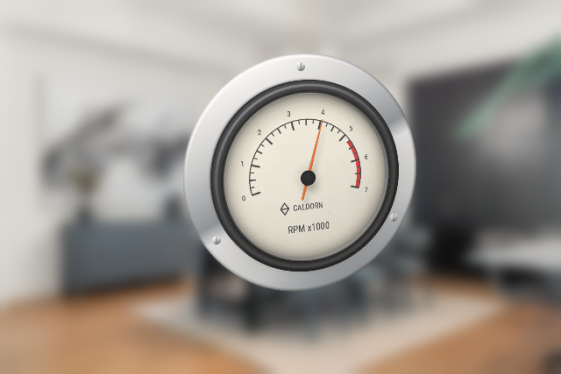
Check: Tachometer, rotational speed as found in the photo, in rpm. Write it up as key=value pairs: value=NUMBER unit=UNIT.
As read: value=4000 unit=rpm
